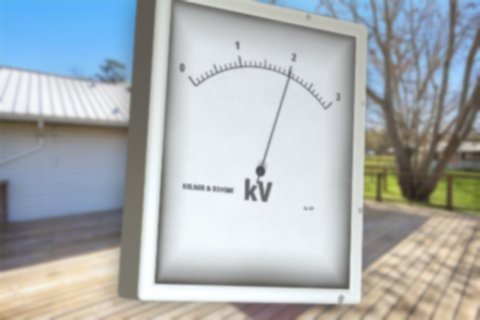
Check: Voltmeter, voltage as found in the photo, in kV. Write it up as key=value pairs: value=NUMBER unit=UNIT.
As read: value=2 unit=kV
